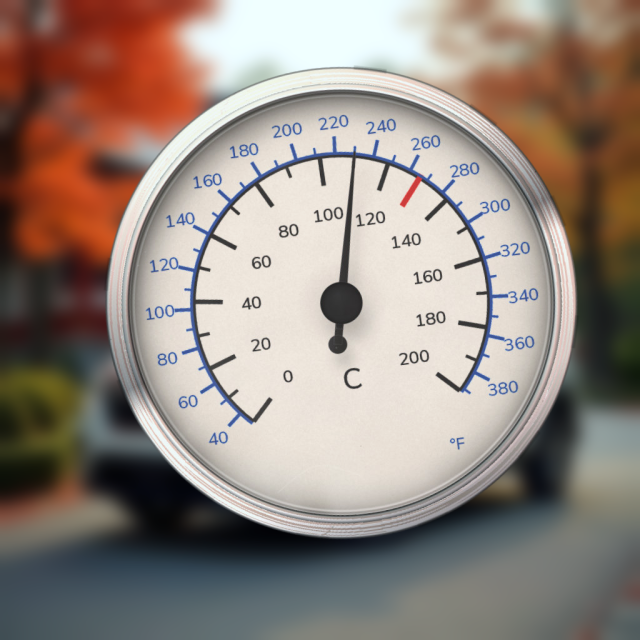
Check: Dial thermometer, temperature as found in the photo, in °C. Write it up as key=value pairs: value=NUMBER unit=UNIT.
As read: value=110 unit=°C
